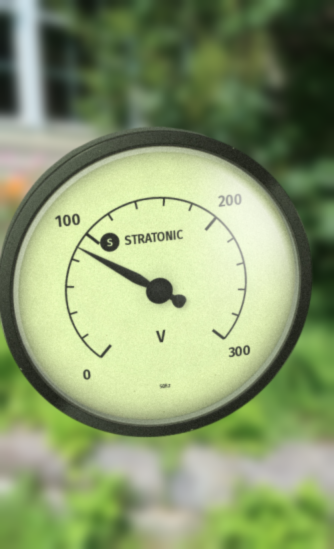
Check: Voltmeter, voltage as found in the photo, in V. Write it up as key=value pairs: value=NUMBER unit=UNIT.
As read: value=90 unit=V
